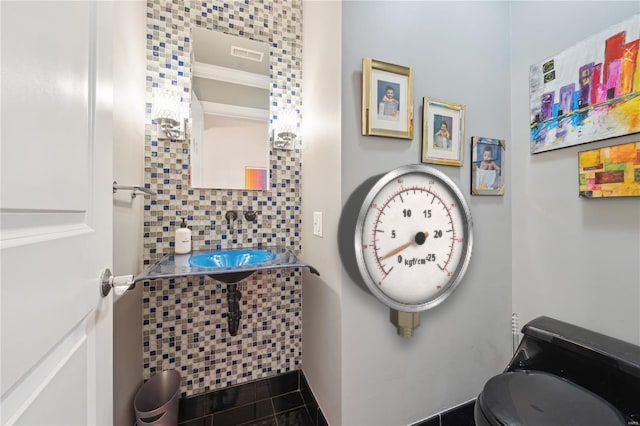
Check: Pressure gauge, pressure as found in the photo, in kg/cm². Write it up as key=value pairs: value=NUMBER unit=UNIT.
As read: value=2 unit=kg/cm²
